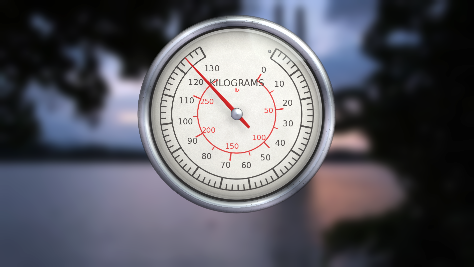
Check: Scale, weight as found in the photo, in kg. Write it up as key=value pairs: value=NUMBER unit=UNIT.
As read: value=124 unit=kg
